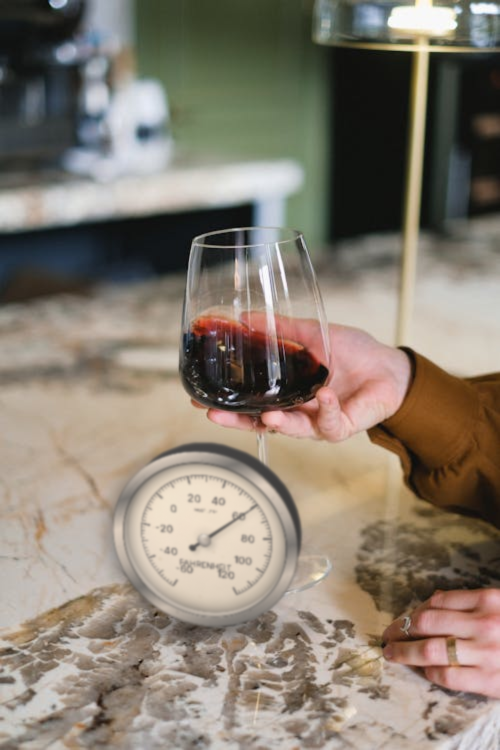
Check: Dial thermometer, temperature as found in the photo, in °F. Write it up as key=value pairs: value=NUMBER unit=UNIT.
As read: value=60 unit=°F
